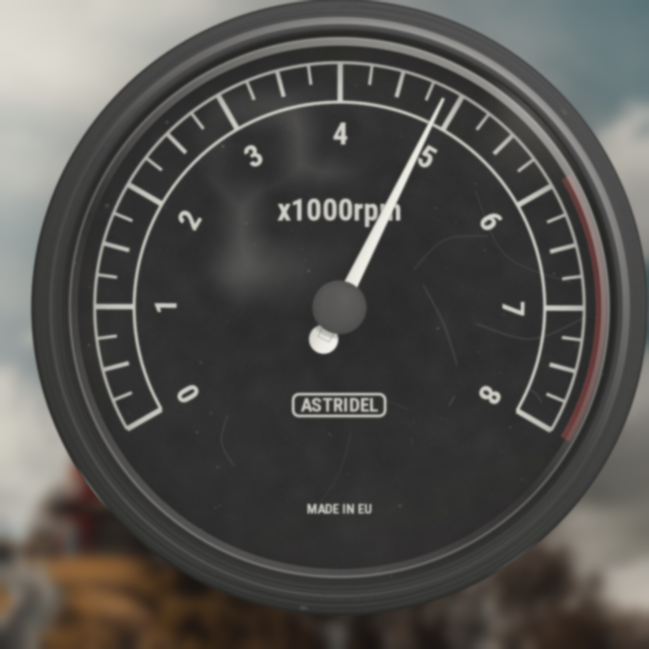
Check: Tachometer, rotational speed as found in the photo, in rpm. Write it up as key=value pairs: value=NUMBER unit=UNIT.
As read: value=4875 unit=rpm
